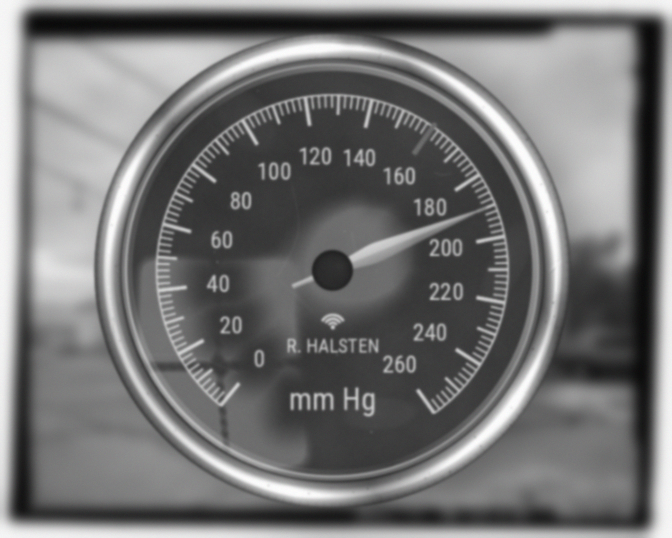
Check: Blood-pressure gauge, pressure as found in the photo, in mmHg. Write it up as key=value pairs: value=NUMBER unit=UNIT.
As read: value=190 unit=mmHg
